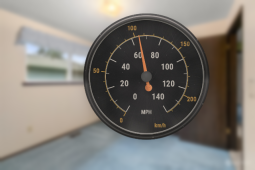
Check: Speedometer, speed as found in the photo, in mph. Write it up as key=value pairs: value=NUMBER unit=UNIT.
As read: value=65 unit=mph
